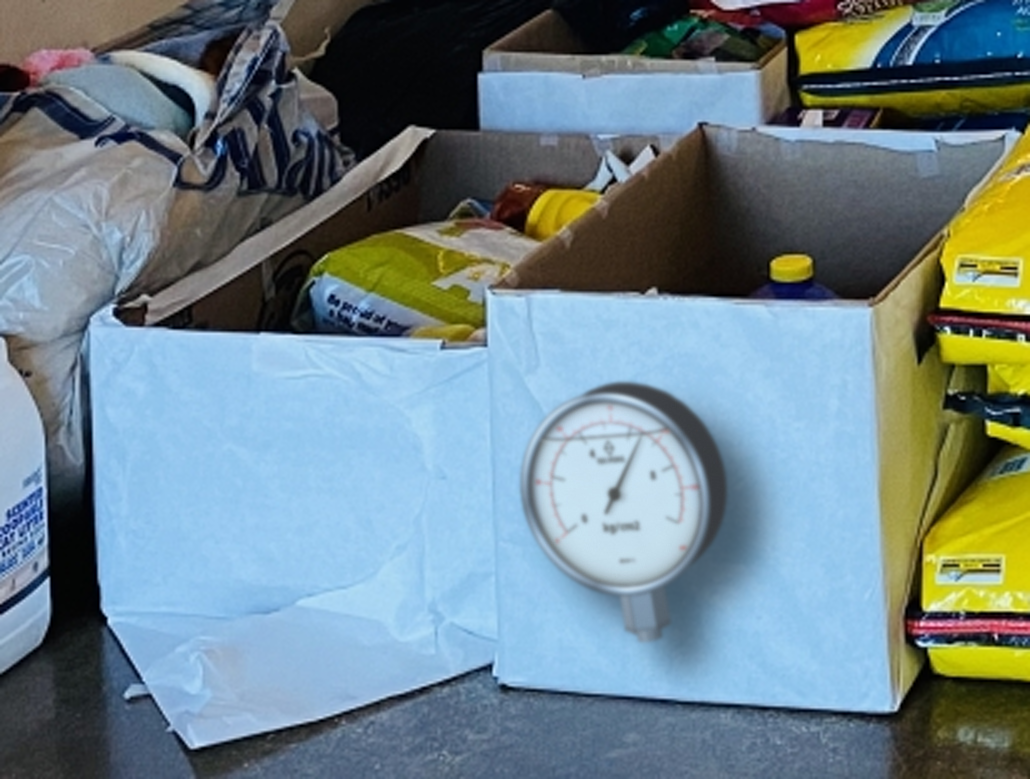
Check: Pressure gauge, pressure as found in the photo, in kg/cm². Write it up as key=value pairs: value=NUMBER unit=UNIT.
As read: value=6.5 unit=kg/cm²
